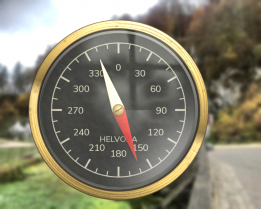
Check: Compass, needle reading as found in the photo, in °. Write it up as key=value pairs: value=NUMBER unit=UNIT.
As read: value=160 unit=°
